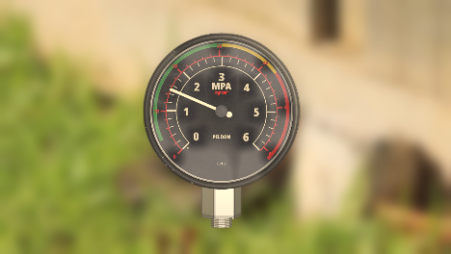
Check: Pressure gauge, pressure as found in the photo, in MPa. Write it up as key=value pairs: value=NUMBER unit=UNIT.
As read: value=1.5 unit=MPa
